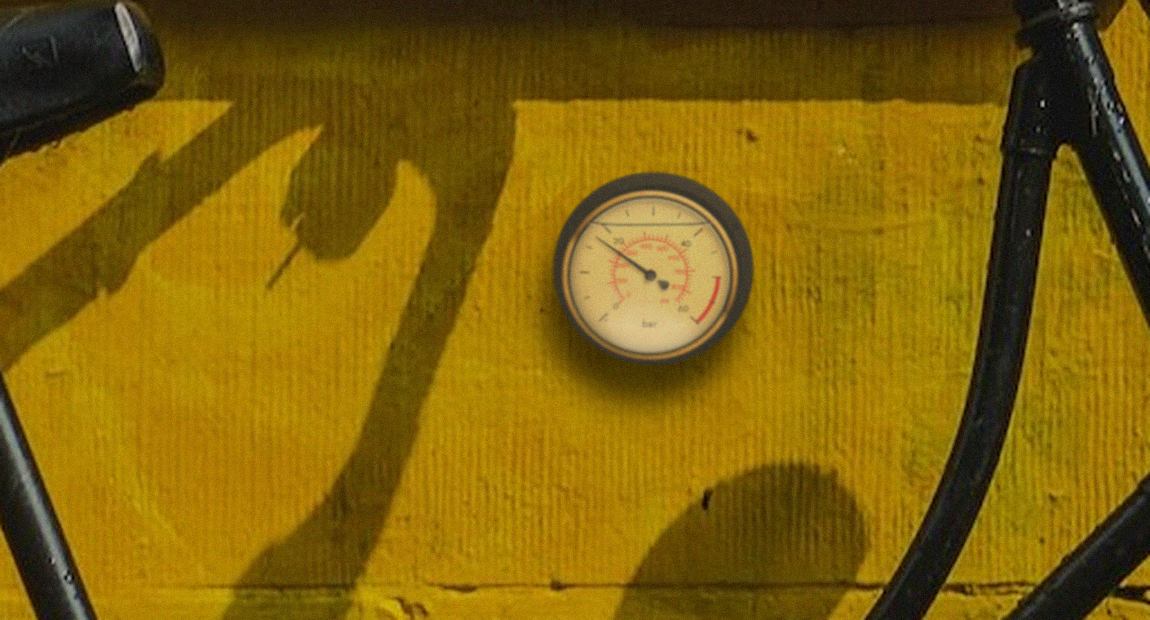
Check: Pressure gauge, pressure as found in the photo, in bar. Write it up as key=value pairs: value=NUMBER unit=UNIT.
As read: value=17.5 unit=bar
